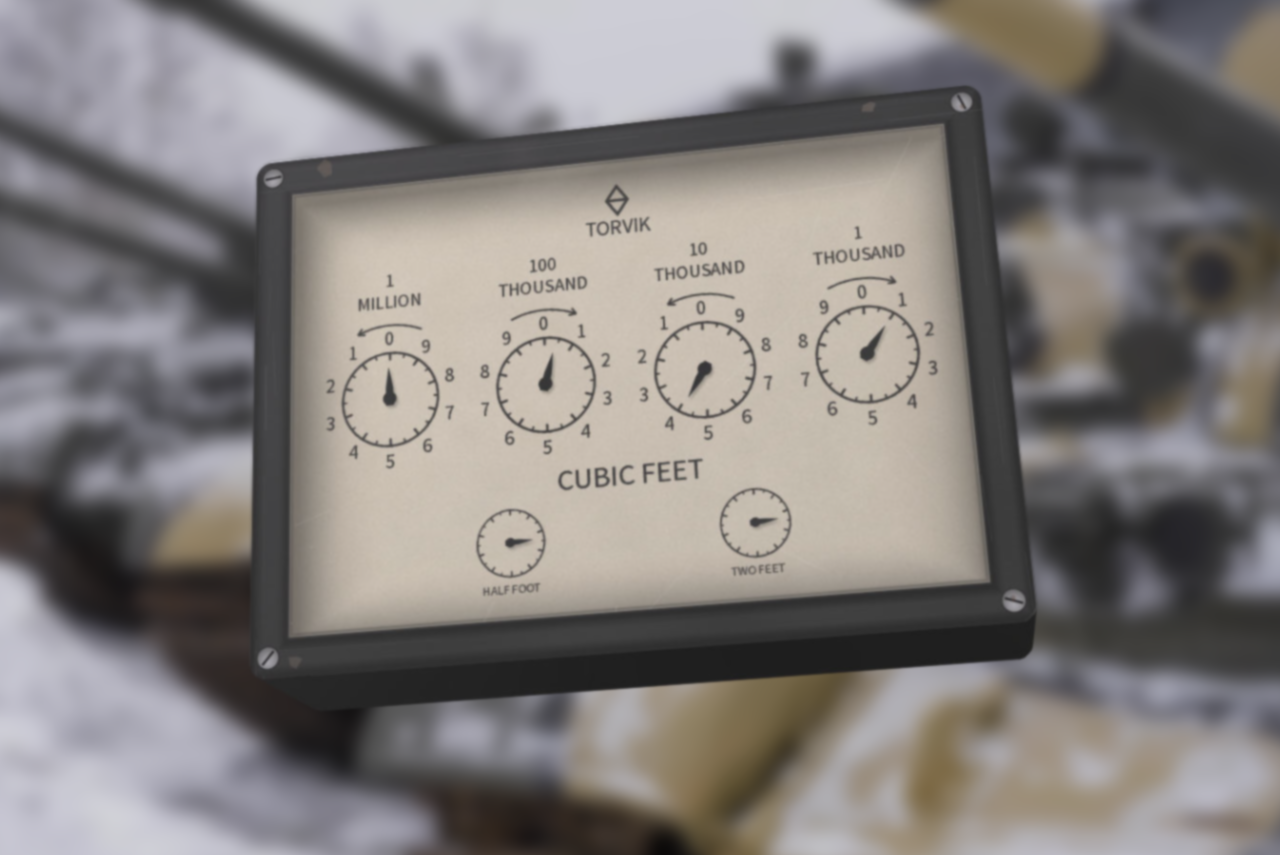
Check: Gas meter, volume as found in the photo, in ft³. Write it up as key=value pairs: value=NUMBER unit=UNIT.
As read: value=4100 unit=ft³
